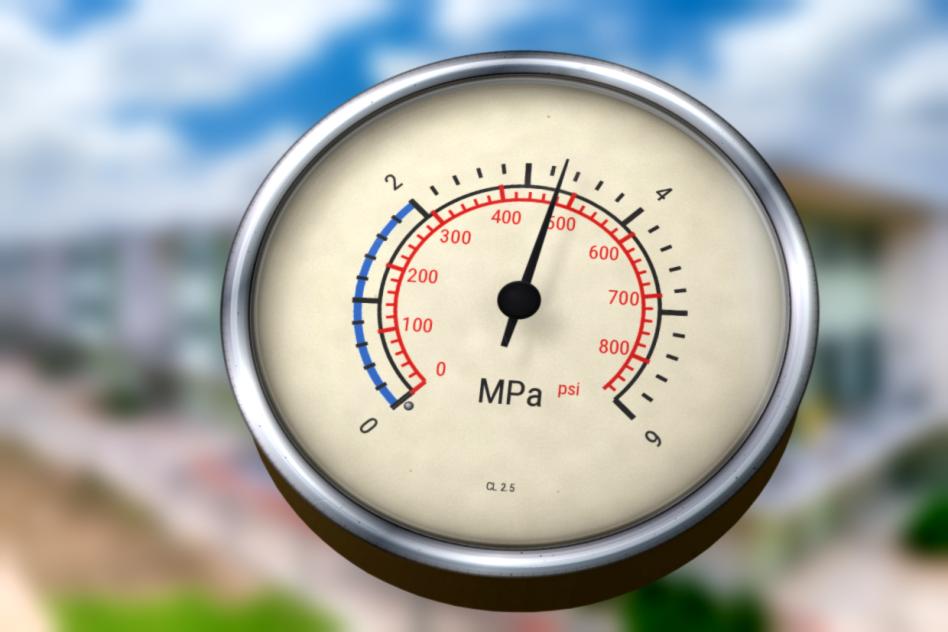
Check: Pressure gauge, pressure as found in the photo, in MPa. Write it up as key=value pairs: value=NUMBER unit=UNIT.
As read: value=3.3 unit=MPa
